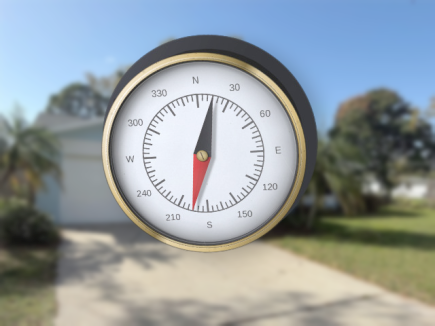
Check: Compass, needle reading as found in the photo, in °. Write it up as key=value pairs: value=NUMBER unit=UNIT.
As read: value=195 unit=°
